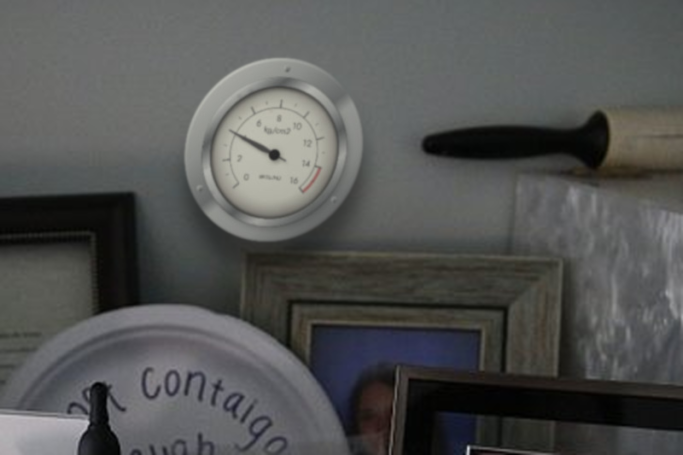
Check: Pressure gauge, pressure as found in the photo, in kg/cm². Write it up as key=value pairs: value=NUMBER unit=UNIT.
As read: value=4 unit=kg/cm²
